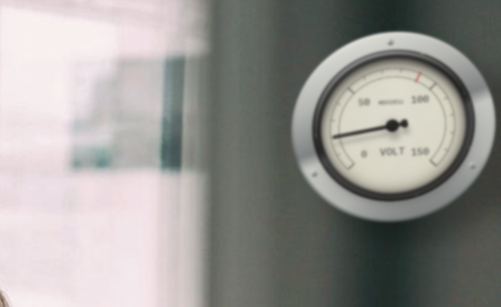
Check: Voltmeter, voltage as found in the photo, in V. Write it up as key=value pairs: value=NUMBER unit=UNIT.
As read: value=20 unit=V
